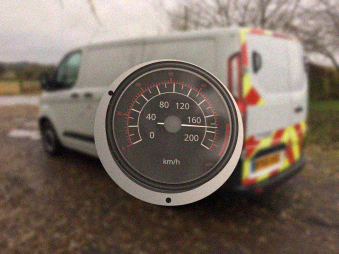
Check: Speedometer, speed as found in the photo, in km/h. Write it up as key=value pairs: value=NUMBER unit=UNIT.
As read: value=175 unit=km/h
